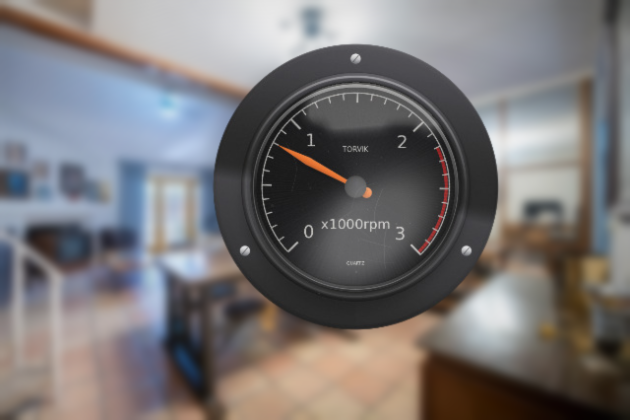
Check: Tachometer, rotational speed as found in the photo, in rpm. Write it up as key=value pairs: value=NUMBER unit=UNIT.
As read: value=800 unit=rpm
